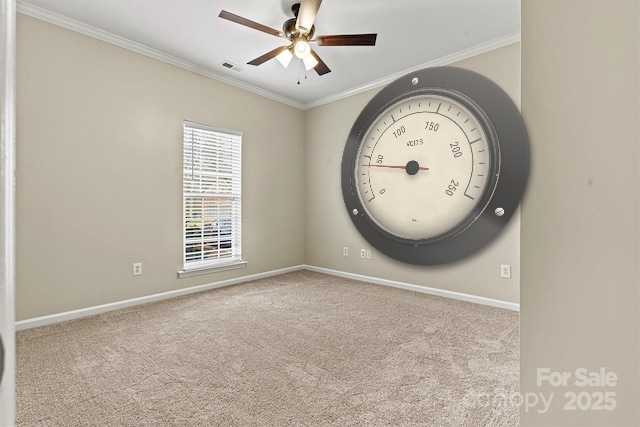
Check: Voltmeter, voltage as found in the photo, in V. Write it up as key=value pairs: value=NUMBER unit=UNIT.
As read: value=40 unit=V
